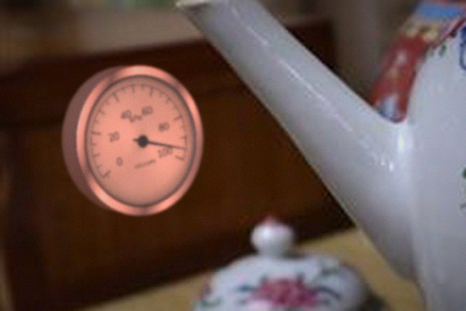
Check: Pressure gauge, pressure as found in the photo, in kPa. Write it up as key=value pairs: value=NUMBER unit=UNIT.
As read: value=95 unit=kPa
